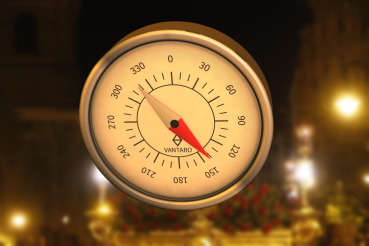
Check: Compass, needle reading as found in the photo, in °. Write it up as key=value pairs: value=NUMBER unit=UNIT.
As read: value=140 unit=°
